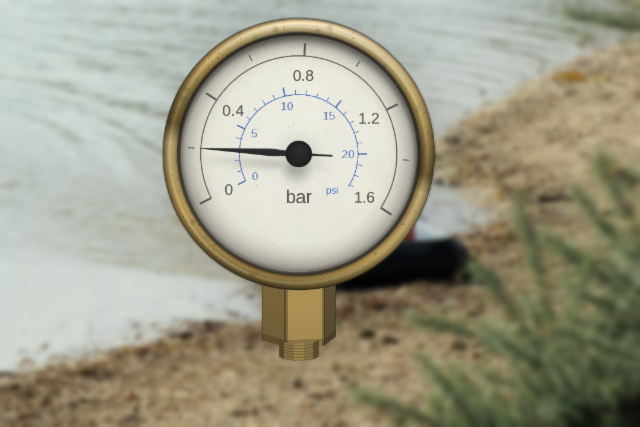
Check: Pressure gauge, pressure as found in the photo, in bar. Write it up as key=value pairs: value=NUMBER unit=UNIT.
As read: value=0.2 unit=bar
